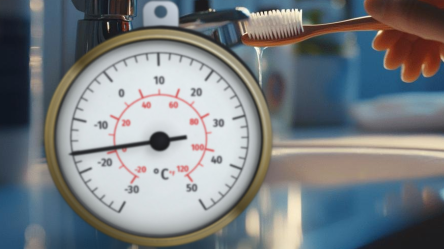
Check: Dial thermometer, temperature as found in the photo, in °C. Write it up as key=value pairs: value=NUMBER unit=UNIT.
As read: value=-16 unit=°C
